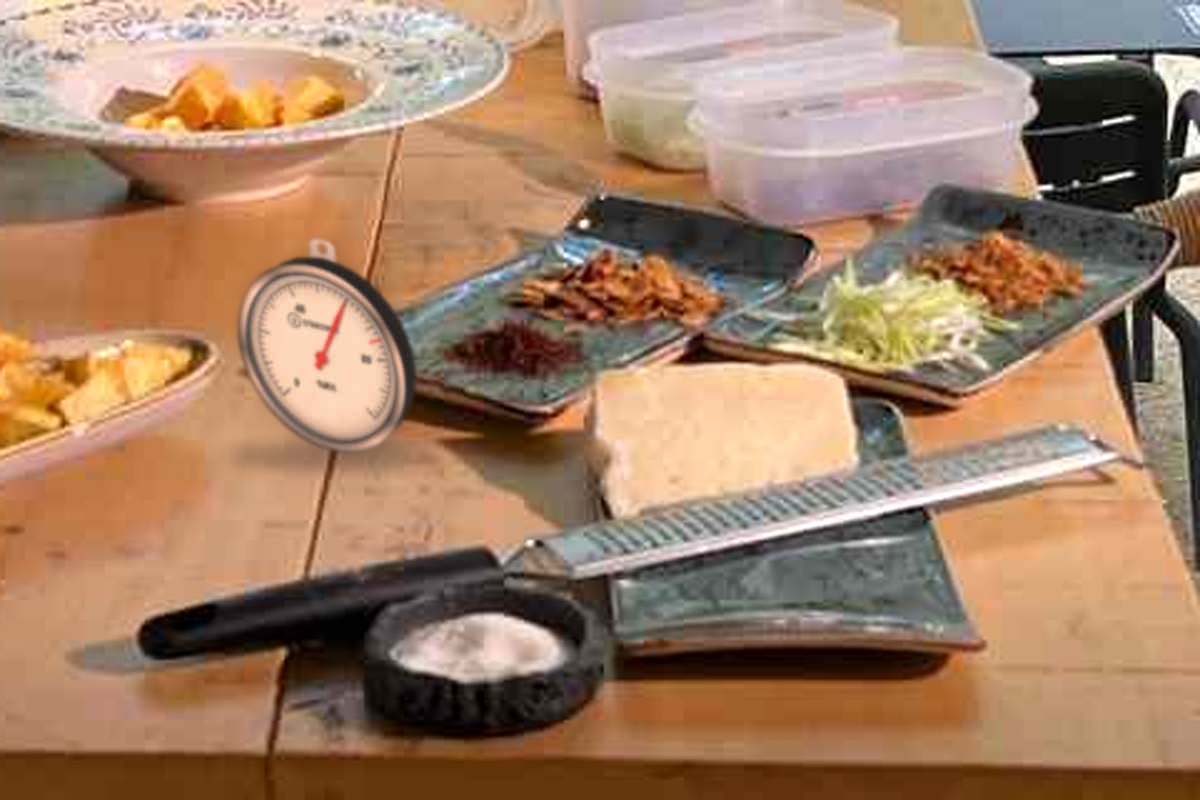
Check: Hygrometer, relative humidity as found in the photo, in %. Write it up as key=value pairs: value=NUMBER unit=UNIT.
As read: value=60 unit=%
